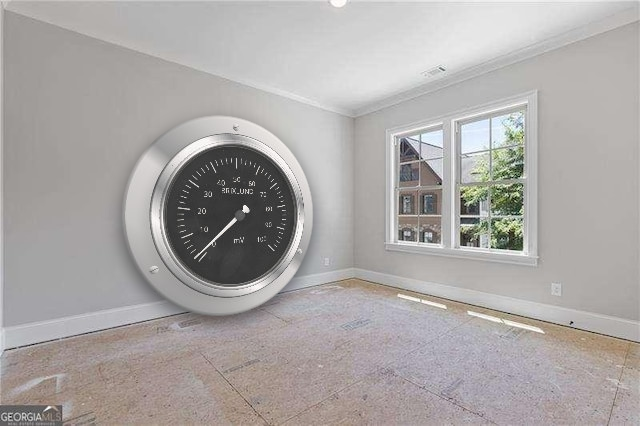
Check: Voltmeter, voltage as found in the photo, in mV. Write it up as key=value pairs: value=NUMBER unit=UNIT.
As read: value=2 unit=mV
